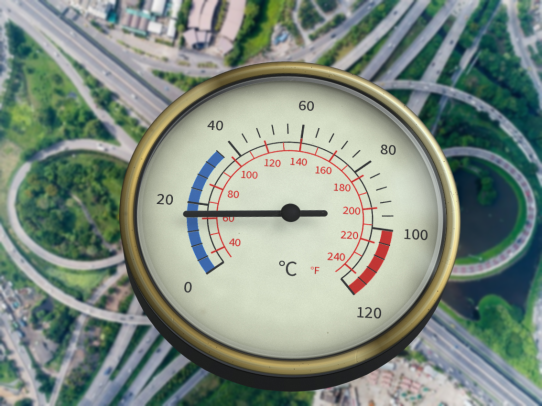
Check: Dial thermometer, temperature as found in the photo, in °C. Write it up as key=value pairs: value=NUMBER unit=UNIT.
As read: value=16 unit=°C
